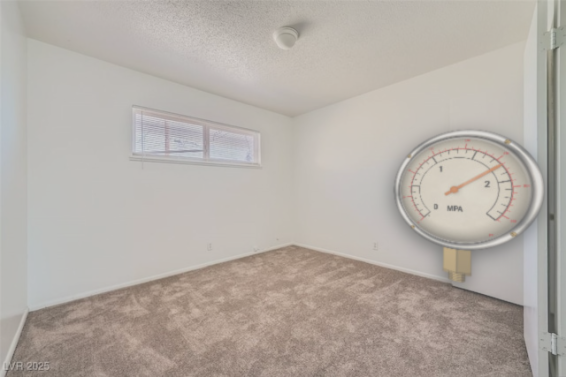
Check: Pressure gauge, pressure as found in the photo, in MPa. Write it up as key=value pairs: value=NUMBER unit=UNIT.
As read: value=1.8 unit=MPa
